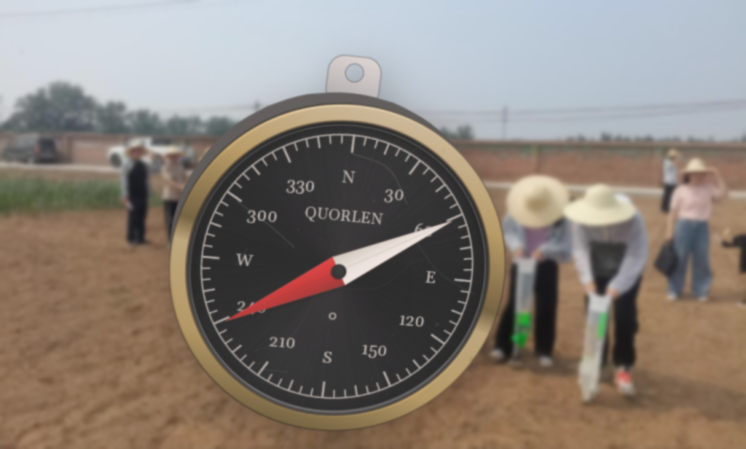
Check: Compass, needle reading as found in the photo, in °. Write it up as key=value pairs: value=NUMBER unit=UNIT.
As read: value=240 unit=°
